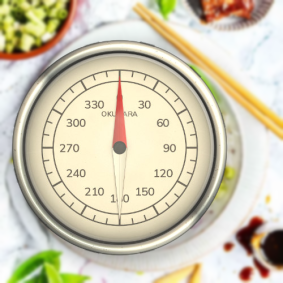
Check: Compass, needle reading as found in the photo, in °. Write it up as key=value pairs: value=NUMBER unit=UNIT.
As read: value=0 unit=°
